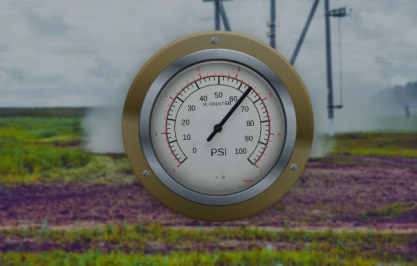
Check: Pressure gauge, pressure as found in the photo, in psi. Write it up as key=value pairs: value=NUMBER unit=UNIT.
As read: value=64 unit=psi
